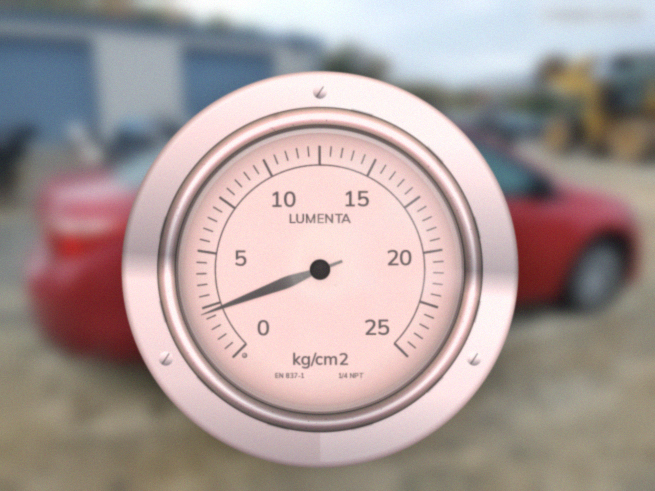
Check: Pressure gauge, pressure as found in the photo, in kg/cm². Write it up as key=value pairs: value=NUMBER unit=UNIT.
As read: value=2.25 unit=kg/cm²
